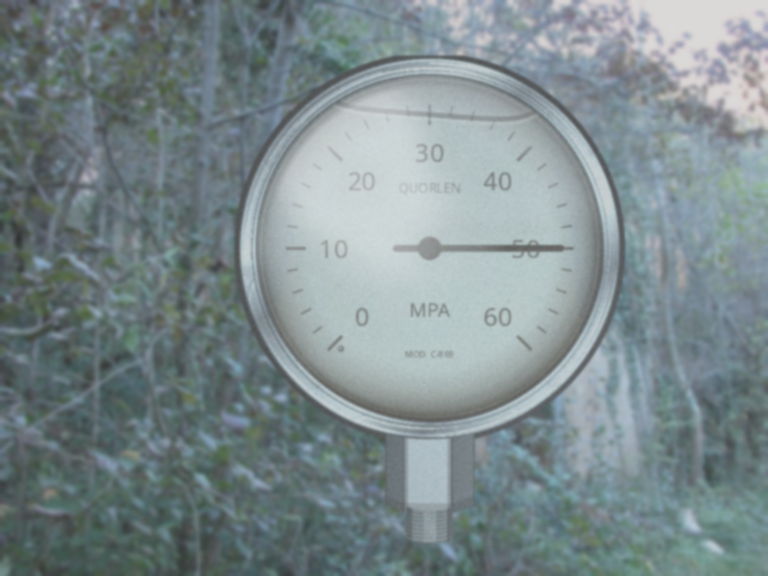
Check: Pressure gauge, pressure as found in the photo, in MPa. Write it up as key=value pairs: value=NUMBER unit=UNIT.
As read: value=50 unit=MPa
